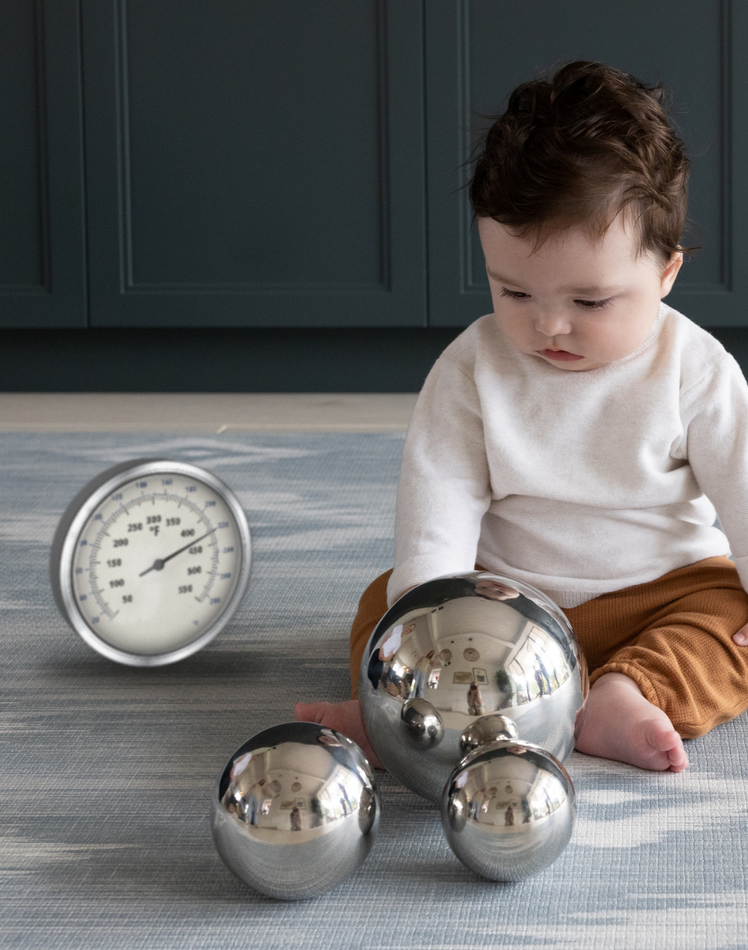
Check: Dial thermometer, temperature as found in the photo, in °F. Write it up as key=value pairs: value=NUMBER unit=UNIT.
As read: value=425 unit=°F
